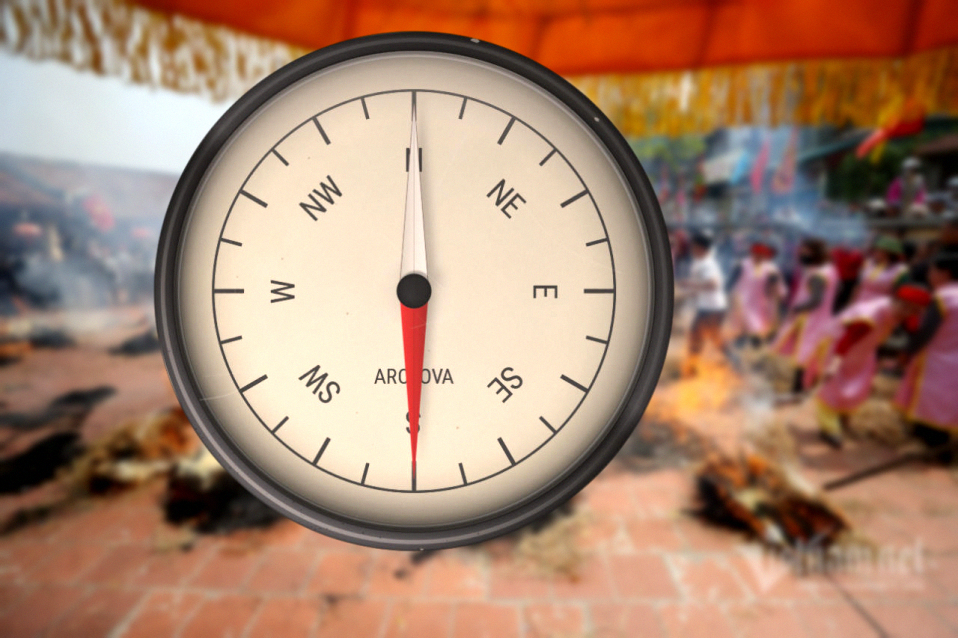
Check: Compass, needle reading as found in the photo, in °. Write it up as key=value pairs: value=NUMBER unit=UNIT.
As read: value=180 unit=°
